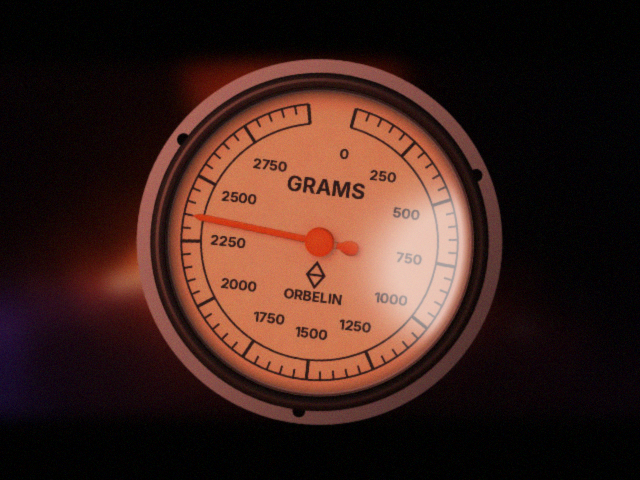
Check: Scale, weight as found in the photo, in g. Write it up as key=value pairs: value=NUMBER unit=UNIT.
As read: value=2350 unit=g
